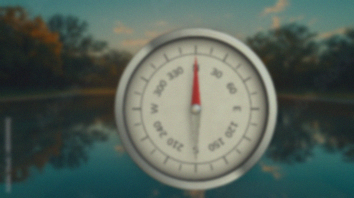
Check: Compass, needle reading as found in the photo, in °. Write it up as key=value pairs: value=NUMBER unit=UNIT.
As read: value=0 unit=°
